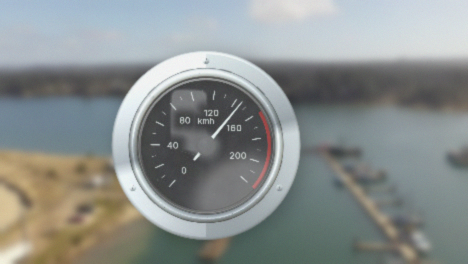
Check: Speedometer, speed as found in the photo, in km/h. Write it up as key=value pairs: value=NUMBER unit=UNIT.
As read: value=145 unit=km/h
